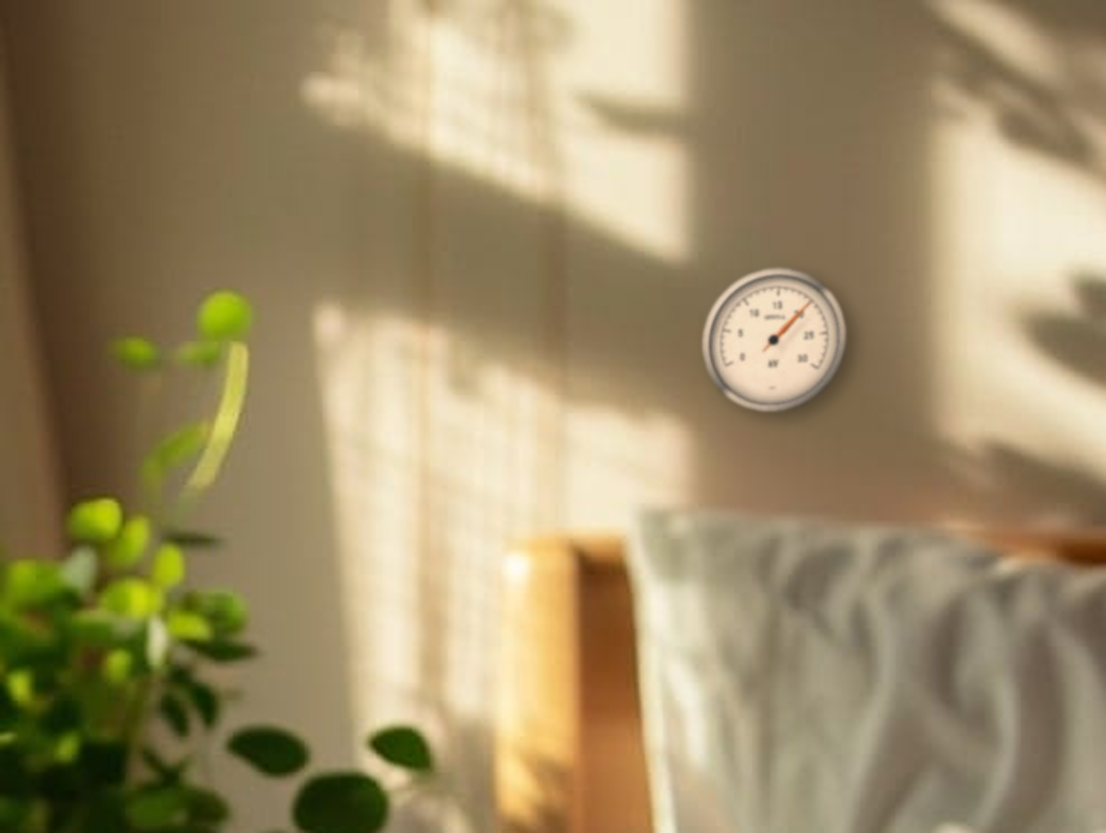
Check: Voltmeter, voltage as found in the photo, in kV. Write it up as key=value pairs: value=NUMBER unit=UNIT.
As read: value=20 unit=kV
